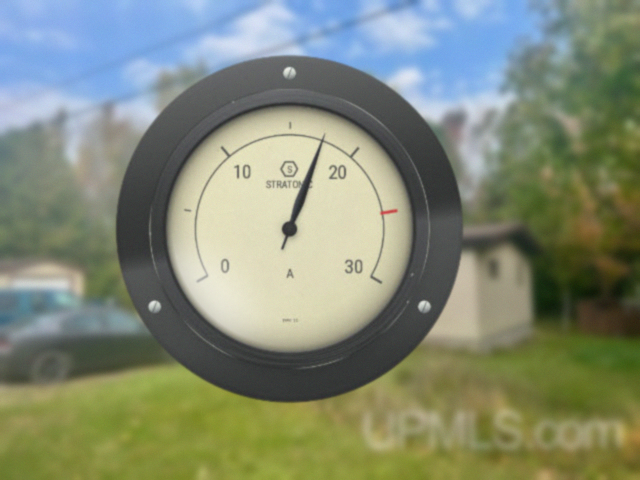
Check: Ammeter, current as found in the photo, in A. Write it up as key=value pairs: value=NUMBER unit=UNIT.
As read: value=17.5 unit=A
